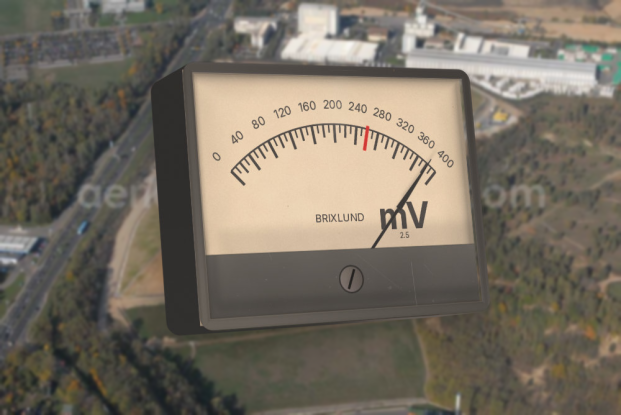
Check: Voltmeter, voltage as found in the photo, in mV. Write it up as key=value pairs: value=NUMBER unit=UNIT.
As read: value=380 unit=mV
